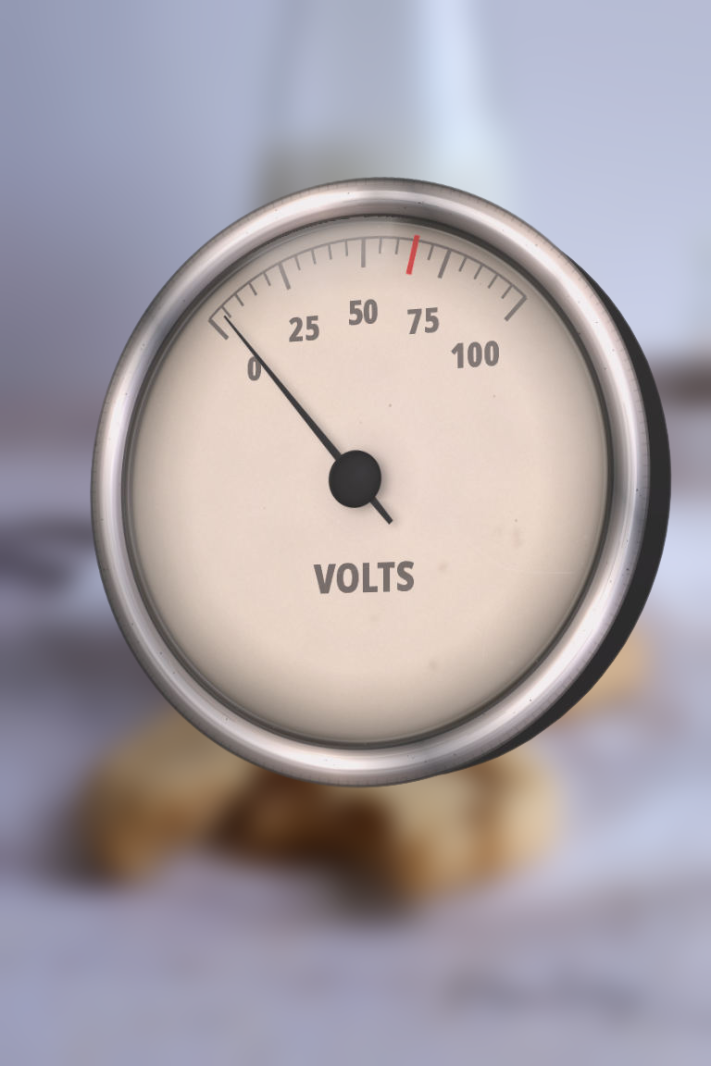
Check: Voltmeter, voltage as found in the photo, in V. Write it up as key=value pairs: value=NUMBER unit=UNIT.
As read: value=5 unit=V
